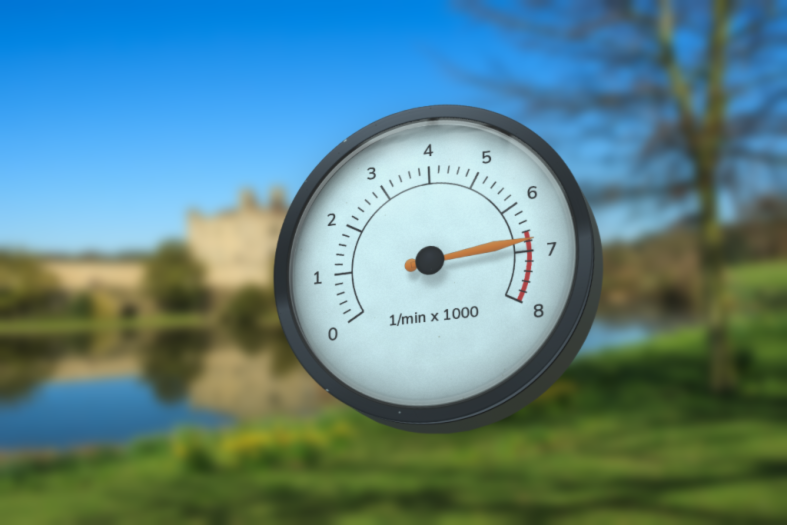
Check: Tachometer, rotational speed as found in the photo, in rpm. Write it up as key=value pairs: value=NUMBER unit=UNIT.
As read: value=6800 unit=rpm
